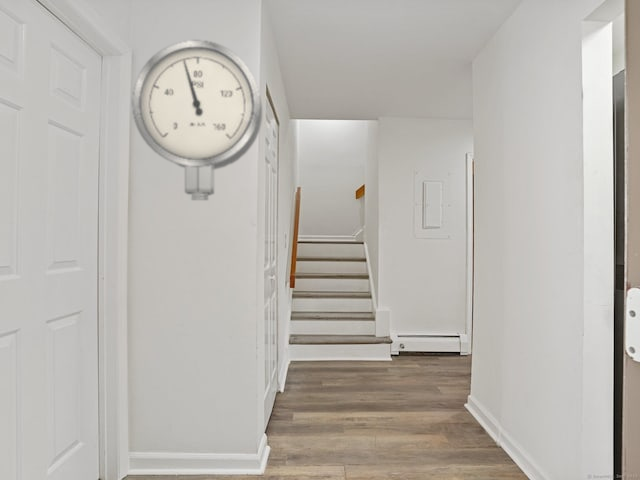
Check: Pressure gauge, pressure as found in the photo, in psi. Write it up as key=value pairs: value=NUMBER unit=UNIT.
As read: value=70 unit=psi
